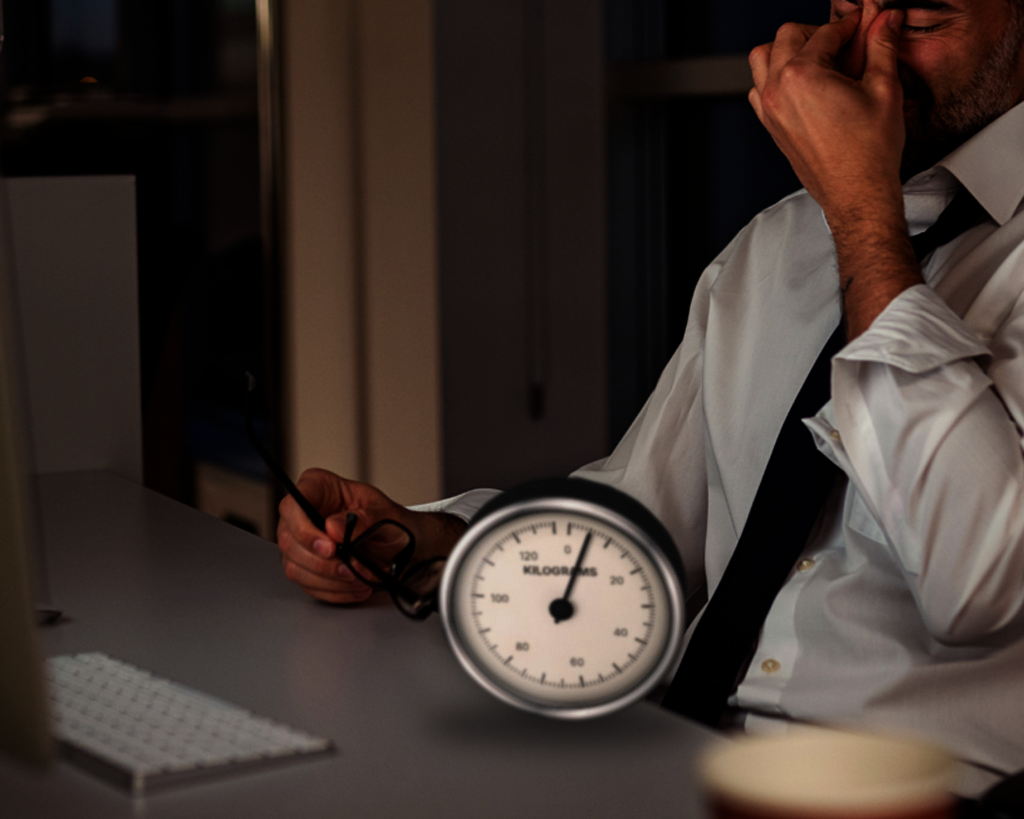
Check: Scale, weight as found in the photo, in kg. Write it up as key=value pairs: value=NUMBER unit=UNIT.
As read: value=5 unit=kg
